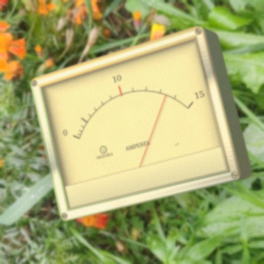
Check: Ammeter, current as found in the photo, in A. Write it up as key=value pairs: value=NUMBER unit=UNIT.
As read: value=13.5 unit=A
